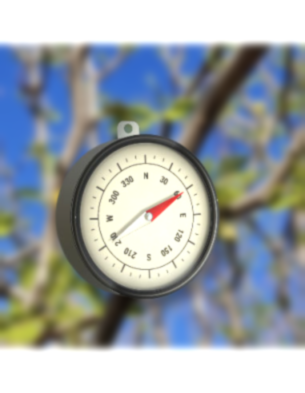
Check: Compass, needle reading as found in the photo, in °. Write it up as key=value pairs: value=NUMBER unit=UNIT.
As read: value=60 unit=°
